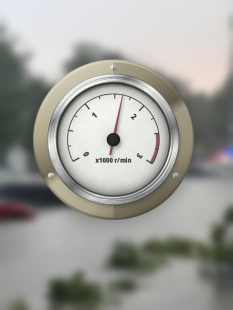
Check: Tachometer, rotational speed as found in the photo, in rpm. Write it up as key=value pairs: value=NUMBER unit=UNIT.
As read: value=1625 unit=rpm
